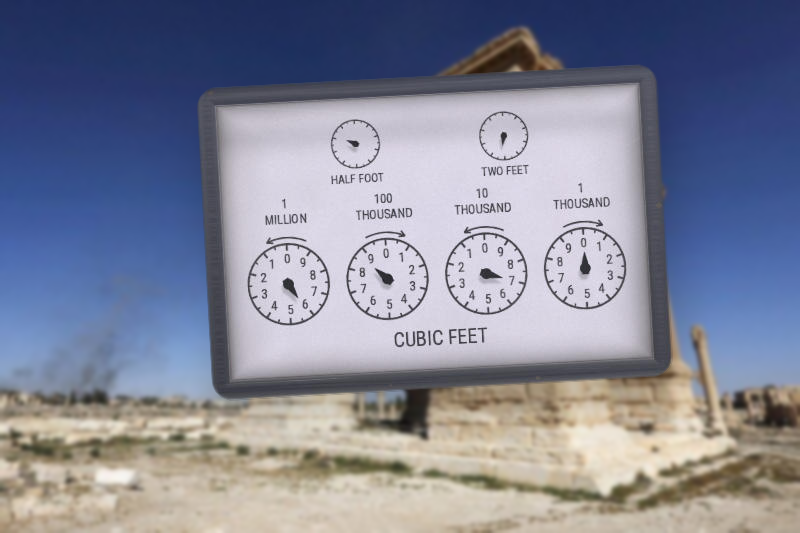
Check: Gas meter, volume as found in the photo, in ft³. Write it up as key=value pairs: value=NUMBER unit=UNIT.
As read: value=587000 unit=ft³
